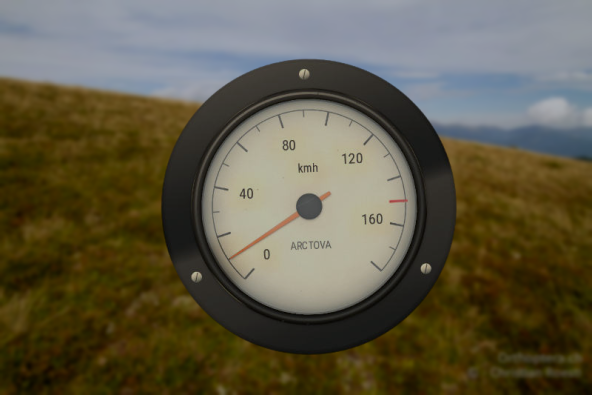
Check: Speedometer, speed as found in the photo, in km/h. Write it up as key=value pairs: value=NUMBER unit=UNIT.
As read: value=10 unit=km/h
